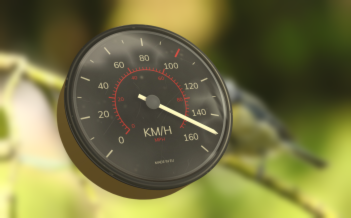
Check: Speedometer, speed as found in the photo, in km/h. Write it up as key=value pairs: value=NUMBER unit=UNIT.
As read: value=150 unit=km/h
